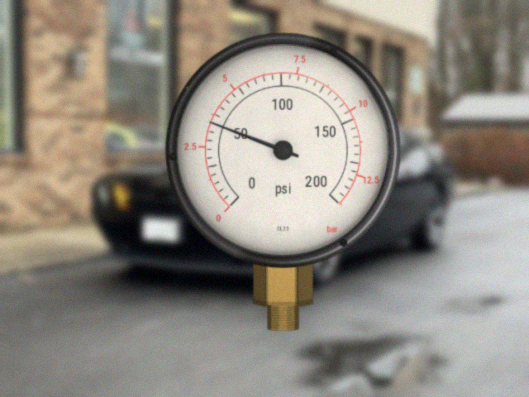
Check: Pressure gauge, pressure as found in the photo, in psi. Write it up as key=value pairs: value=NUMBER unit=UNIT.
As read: value=50 unit=psi
